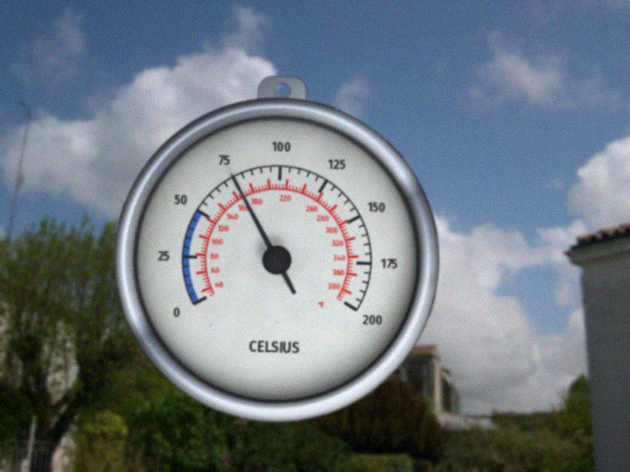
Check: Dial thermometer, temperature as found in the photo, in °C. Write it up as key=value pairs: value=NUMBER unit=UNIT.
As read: value=75 unit=°C
